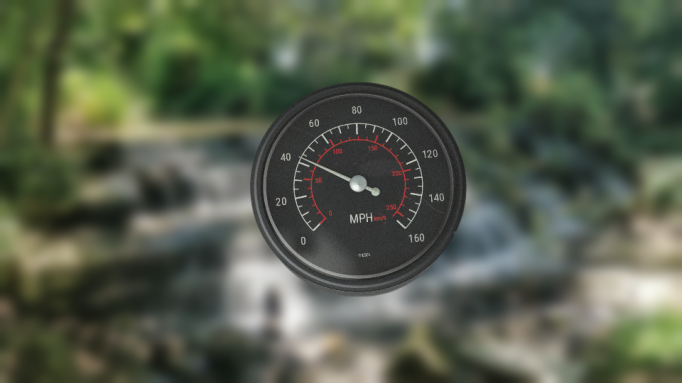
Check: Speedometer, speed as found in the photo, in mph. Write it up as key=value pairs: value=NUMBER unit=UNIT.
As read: value=42.5 unit=mph
